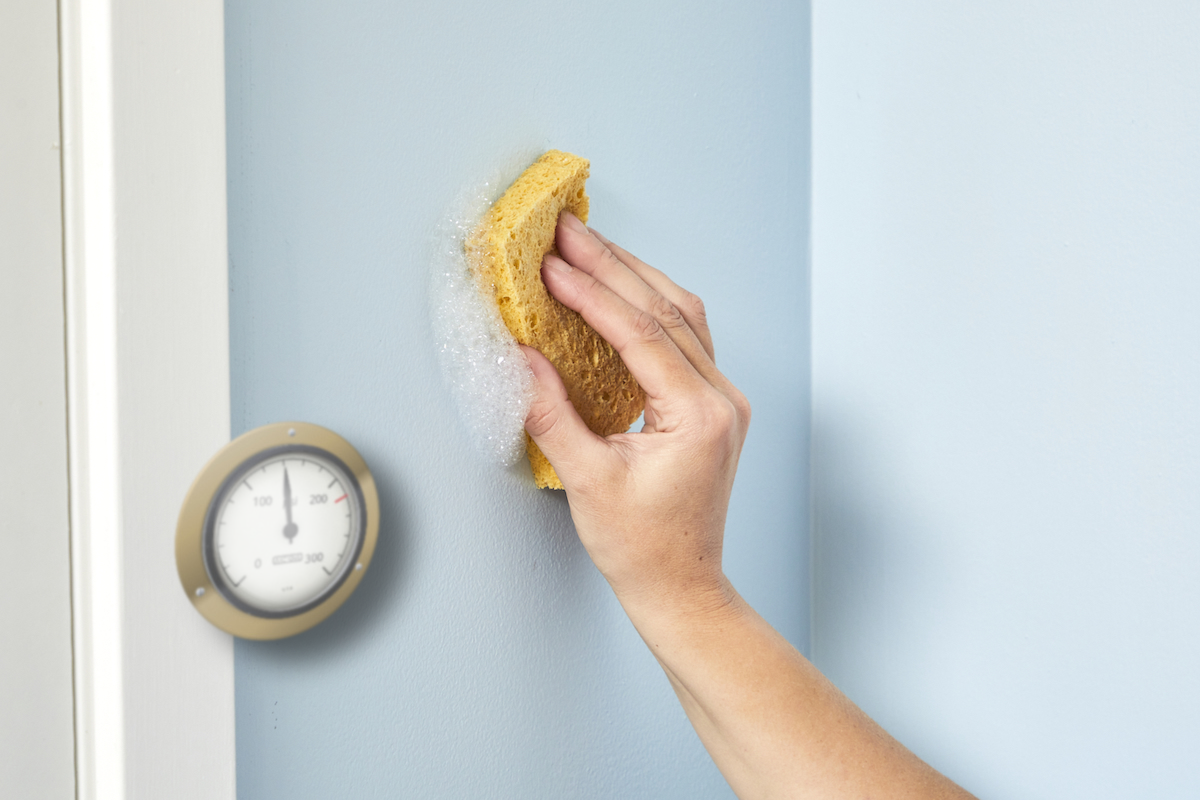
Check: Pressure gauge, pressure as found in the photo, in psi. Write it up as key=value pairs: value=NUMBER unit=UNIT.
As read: value=140 unit=psi
